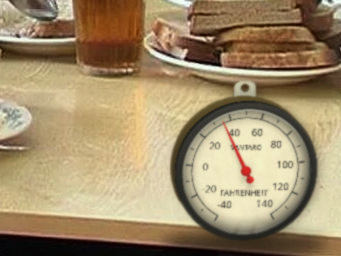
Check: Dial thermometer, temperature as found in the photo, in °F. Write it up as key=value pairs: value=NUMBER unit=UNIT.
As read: value=35 unit=°F
